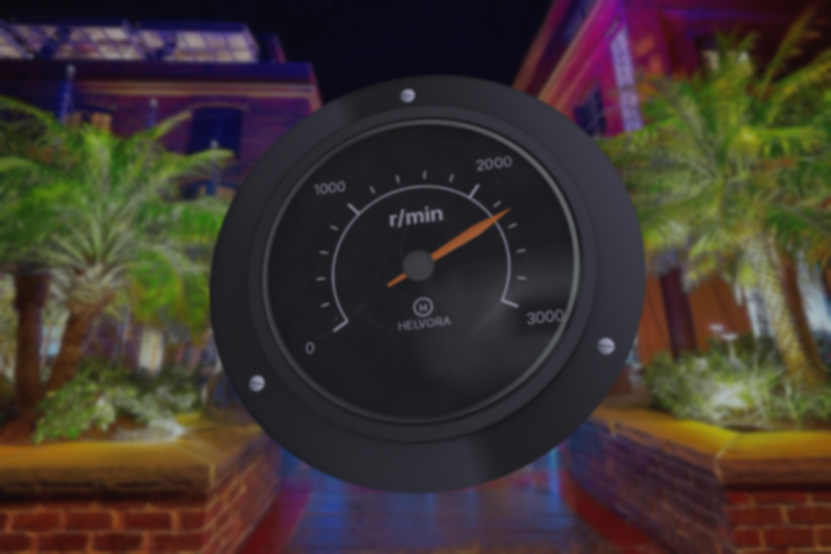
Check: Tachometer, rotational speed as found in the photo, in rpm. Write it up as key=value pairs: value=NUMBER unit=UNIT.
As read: value=2300 unit=rpm
